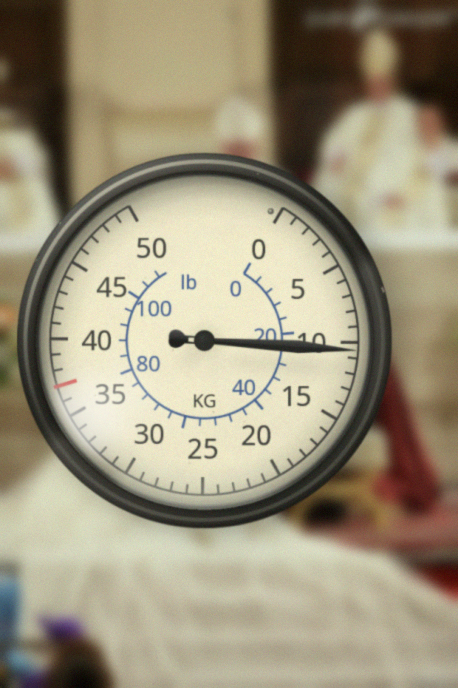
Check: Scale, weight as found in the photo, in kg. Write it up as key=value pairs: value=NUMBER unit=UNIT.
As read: value=10.5 unit=kg
